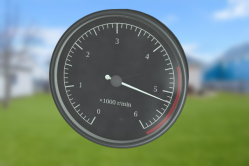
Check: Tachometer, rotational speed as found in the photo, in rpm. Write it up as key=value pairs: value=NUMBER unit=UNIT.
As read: value=5200 unit=rpm
